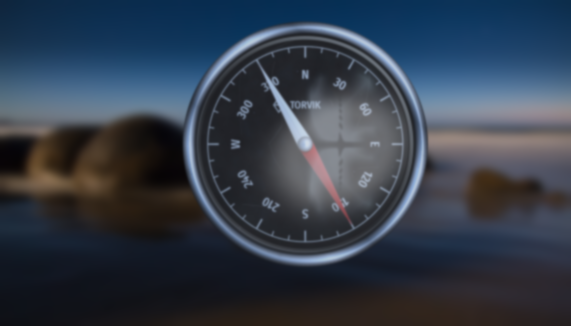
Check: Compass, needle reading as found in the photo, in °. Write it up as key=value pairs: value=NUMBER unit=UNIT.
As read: value=150 unit=°
